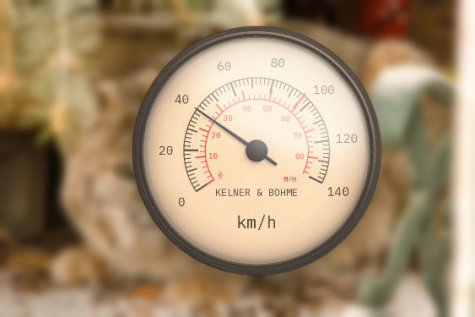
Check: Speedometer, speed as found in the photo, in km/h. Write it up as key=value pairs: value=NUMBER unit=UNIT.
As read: value=40 unit=km/h
